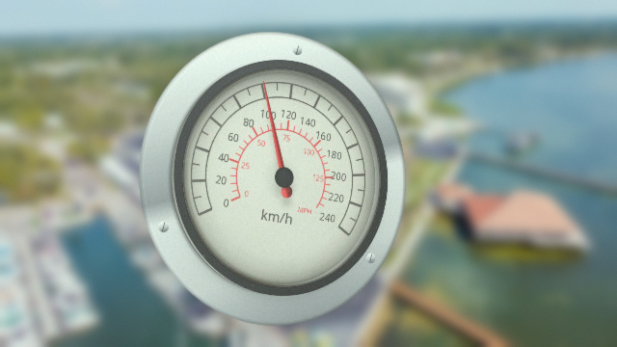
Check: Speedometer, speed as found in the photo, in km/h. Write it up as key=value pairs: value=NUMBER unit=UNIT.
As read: value=100 unit=km/h
